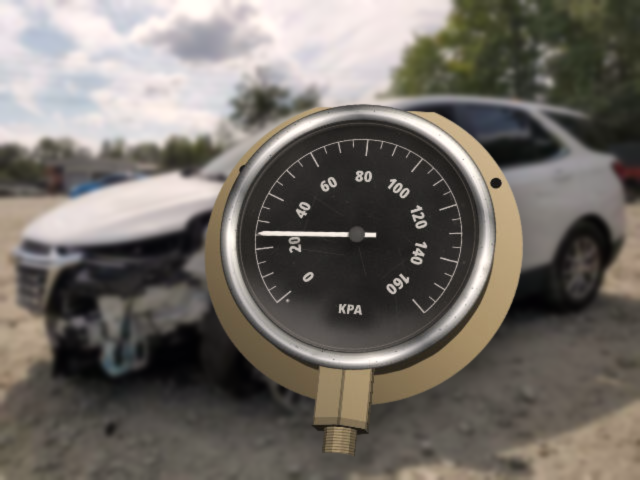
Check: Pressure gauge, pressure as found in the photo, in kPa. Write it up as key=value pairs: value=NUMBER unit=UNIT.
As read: value=25 unit=kPa
